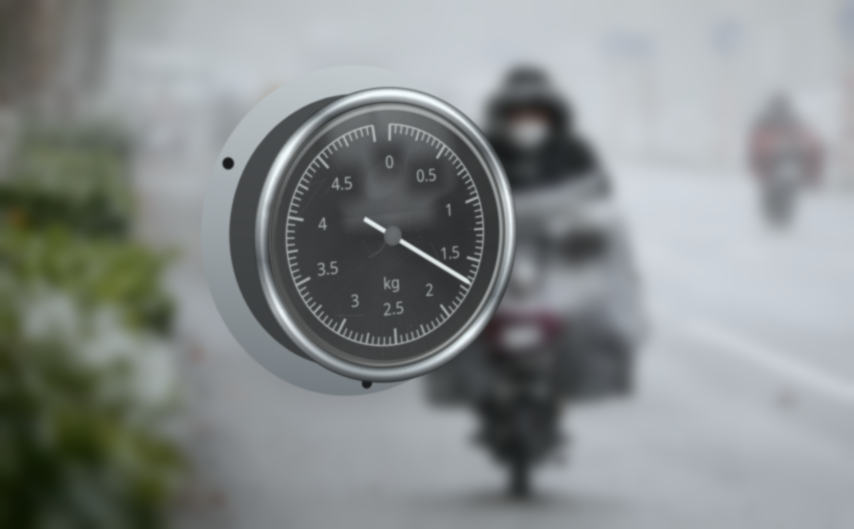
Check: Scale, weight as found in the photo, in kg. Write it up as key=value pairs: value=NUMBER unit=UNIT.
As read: value=1.7 unit=kg
